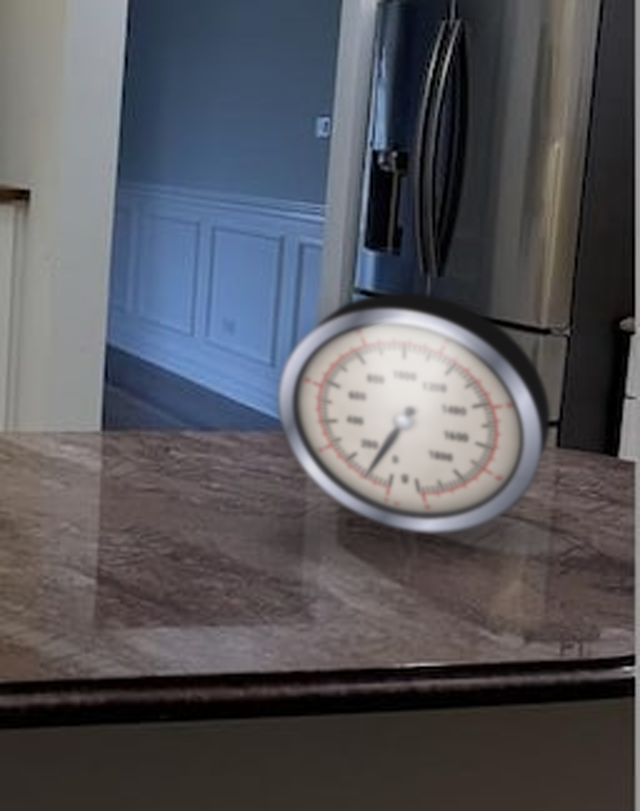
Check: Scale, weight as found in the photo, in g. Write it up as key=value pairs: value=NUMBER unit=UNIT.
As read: value=100 unit=g
